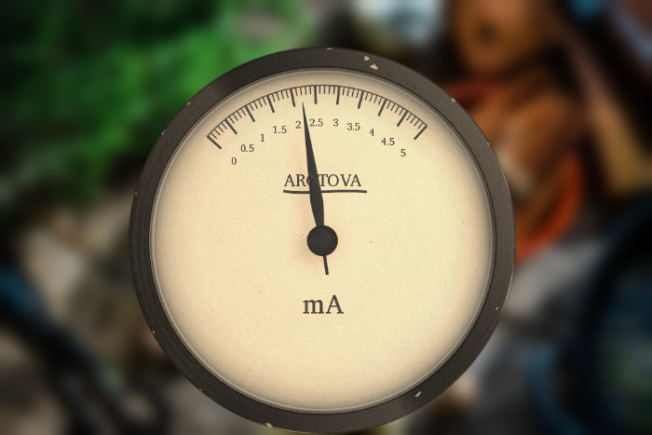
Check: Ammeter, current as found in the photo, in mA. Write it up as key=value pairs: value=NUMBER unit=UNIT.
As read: value=2.2 unit=mA
